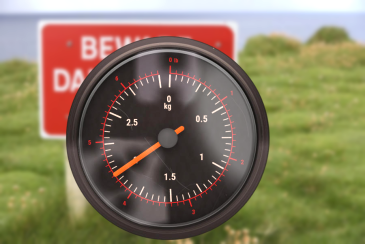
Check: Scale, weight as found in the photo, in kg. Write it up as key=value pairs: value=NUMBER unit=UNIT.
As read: value=2 unit=kg
